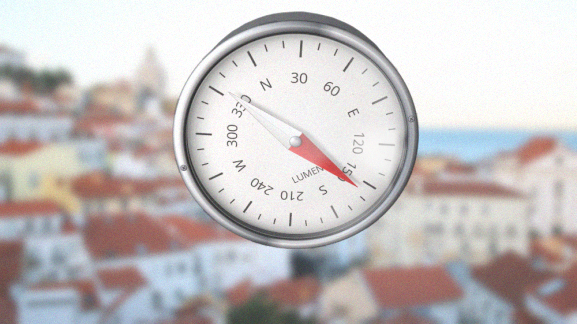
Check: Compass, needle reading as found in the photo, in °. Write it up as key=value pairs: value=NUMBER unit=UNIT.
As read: value=155 unit=°
